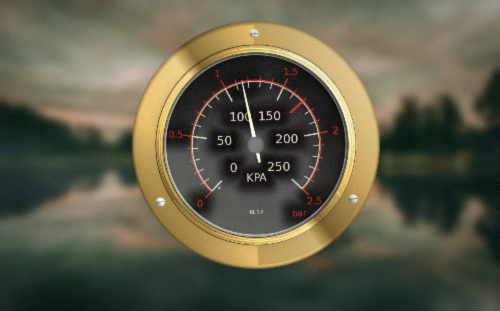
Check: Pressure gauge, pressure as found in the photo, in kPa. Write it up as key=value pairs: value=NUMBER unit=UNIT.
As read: value=115 unit=kPa
